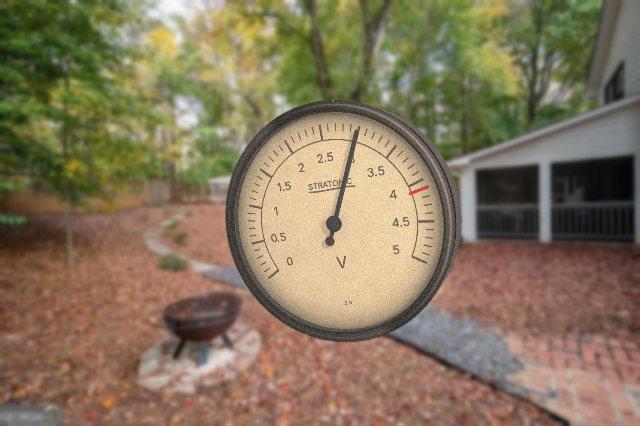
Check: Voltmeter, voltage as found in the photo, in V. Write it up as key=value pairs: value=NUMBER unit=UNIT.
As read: value=3 unit=V
